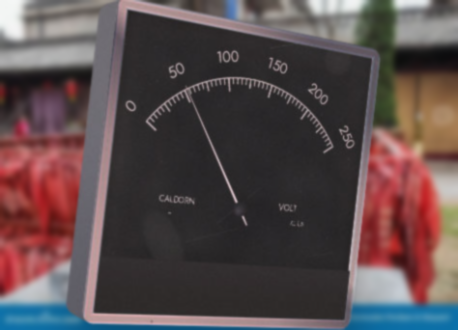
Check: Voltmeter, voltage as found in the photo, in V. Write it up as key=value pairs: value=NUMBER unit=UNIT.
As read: value=50 unit=V
